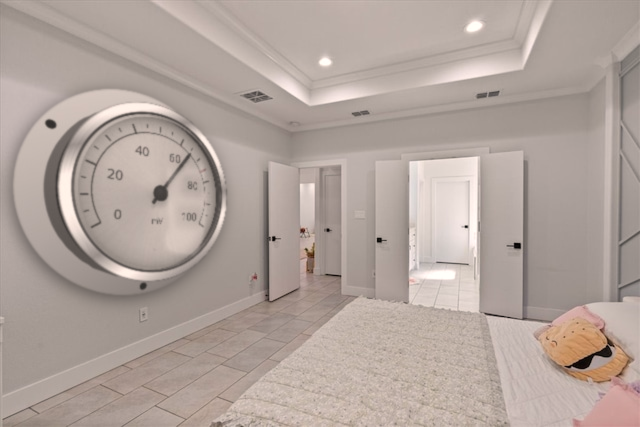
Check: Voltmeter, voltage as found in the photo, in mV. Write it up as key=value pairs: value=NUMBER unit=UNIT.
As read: value=65 unit=mV
